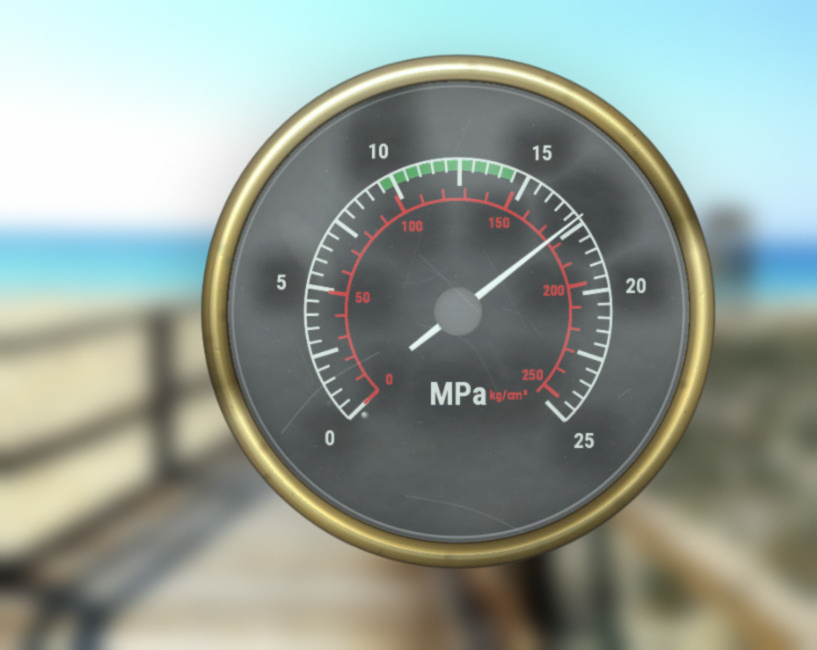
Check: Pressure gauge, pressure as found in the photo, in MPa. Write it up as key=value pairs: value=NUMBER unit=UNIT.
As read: value=17.25 unit=MPa
